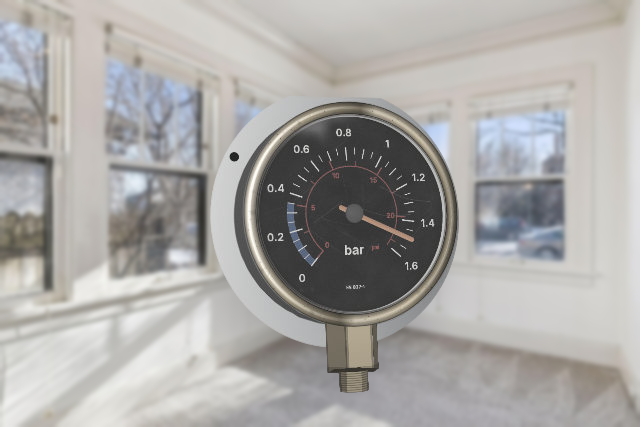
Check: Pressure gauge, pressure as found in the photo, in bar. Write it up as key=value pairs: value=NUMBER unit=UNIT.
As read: value=1.5 unit=bar
